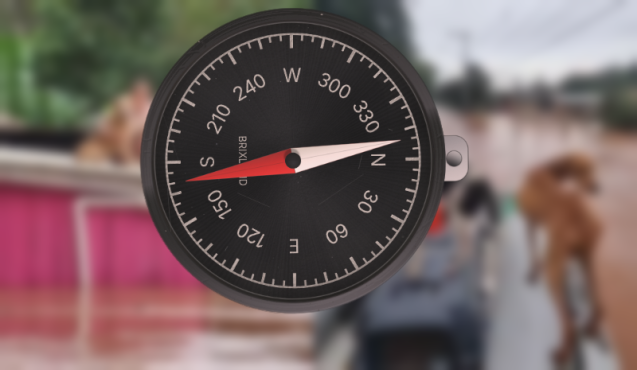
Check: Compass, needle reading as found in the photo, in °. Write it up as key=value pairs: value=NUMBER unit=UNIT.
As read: value=170 unit=°
